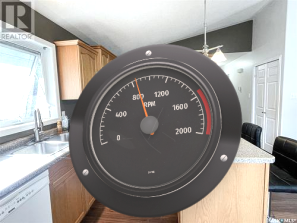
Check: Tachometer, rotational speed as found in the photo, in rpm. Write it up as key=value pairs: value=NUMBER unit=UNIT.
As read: value=850 unit=rpm
